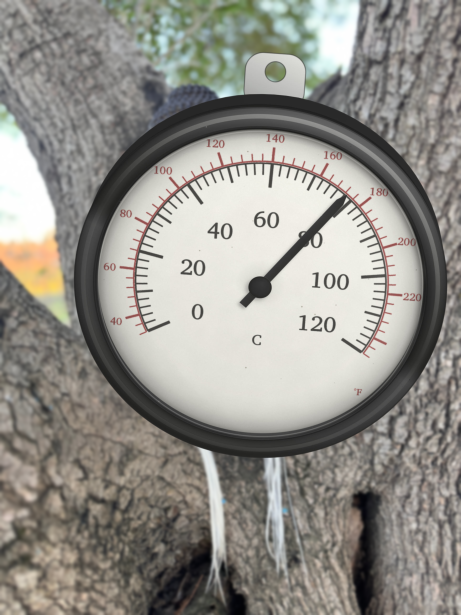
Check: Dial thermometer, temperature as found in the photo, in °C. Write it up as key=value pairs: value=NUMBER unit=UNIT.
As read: value=78 unit=°C
